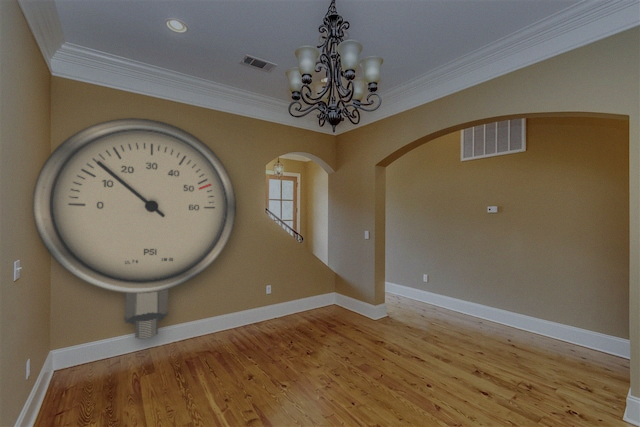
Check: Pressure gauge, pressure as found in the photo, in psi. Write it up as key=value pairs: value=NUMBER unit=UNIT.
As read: value=14 unit=psi
